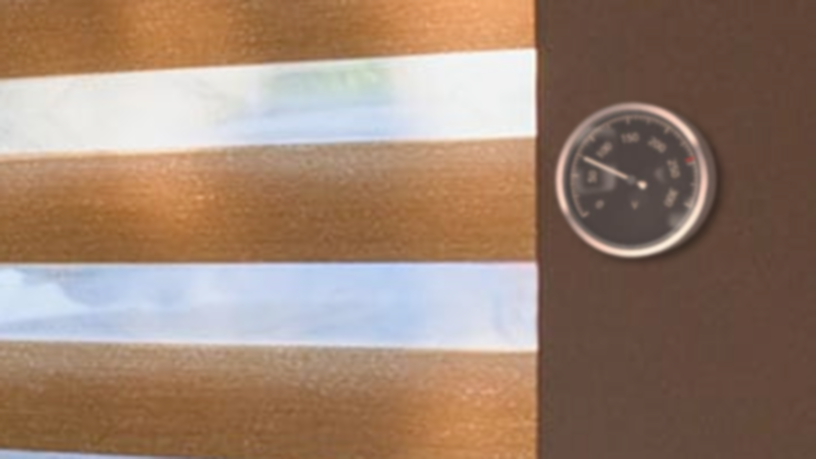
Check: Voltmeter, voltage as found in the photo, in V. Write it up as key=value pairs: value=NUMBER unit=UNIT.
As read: value=75 unit=V
